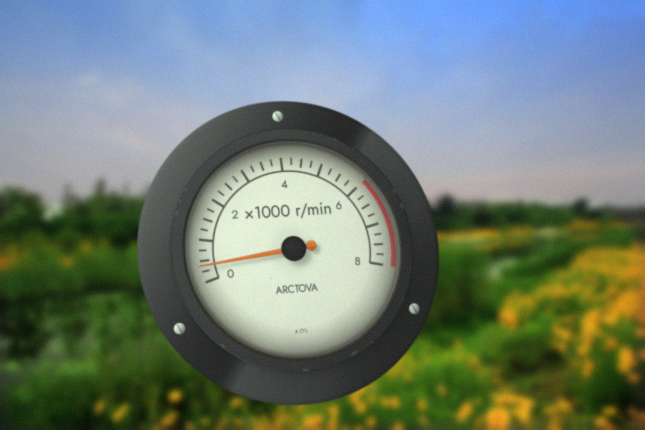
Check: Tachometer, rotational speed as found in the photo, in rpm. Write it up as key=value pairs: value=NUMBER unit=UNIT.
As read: value=375 unit=rpm
